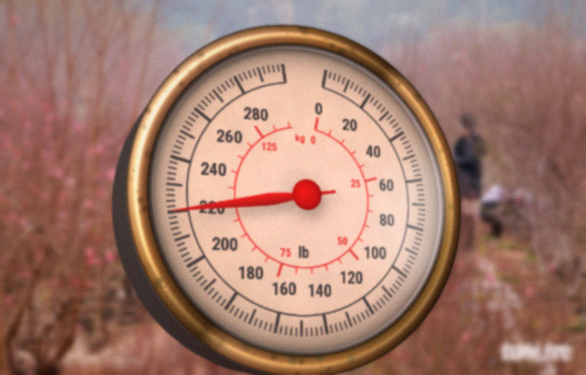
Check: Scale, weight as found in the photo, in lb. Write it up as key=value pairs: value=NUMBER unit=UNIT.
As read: value=220 unit=lb
